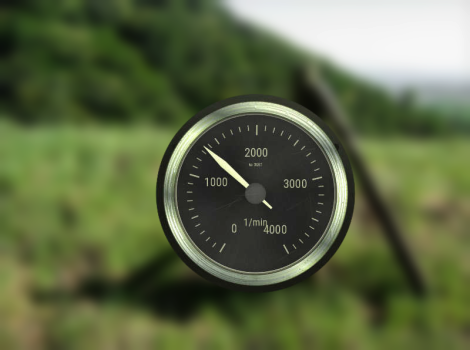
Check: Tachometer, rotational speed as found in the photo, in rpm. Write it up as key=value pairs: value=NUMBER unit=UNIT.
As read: value=1350 unit=rpm
